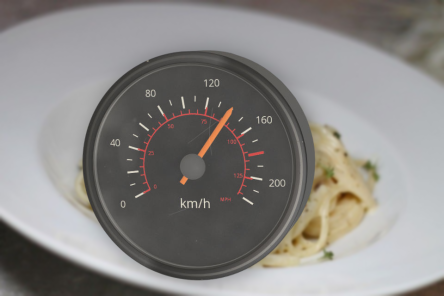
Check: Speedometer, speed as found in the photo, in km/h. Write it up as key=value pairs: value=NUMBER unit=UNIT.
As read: value=140 unit=km/h
